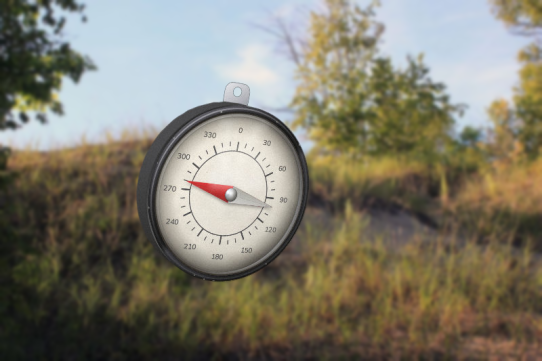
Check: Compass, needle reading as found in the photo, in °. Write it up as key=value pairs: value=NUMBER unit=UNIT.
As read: value=280 unit=°
